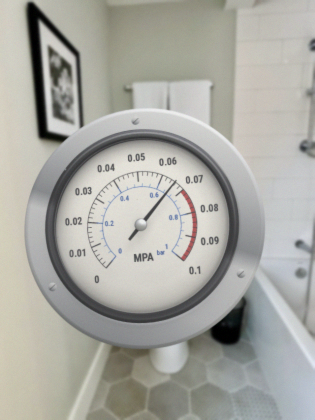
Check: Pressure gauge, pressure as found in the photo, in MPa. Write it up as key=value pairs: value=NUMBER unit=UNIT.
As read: value=0.066 unit=MPa
